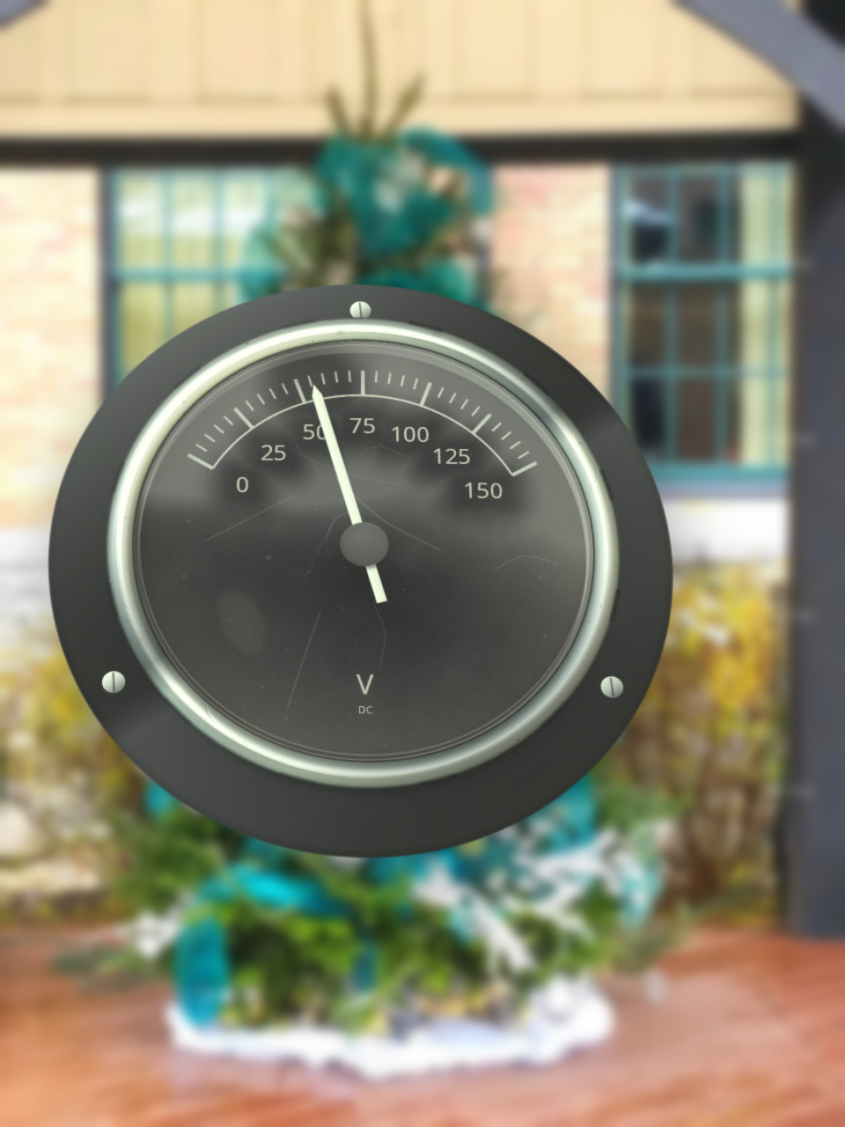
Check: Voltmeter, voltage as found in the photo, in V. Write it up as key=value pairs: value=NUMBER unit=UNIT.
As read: value=55 unit=V
